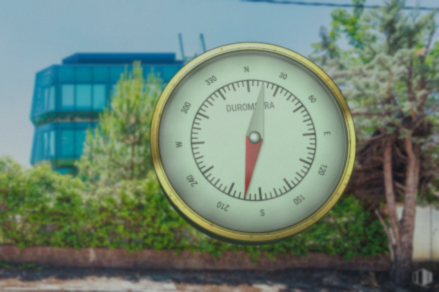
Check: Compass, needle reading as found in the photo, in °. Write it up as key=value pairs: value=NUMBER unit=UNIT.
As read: value=195 unit=°
